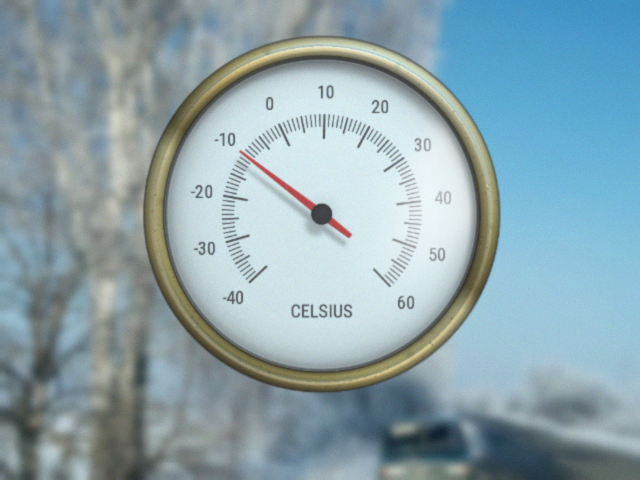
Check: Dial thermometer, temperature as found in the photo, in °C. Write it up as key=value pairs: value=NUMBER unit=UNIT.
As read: value=-10 unit=°C
